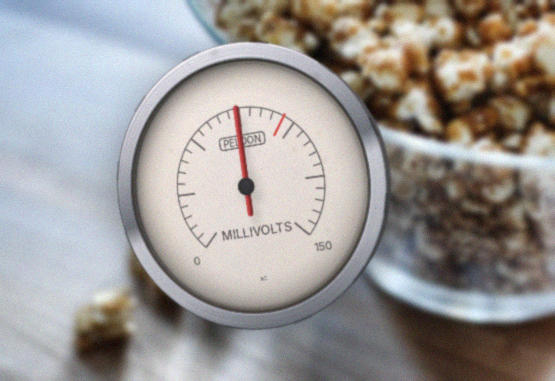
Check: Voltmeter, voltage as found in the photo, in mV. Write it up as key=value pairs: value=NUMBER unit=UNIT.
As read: value=75 unit=mV
